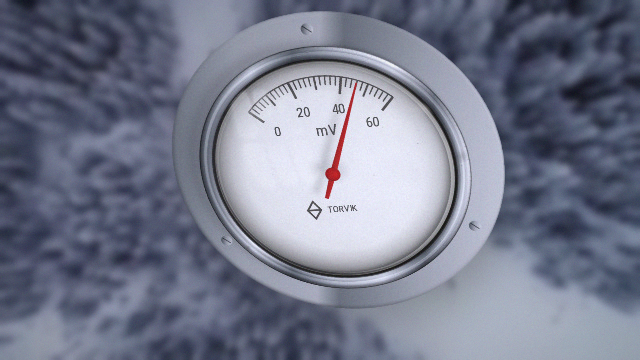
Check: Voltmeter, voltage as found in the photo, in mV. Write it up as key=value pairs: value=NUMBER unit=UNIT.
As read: value=46 unit=mV
